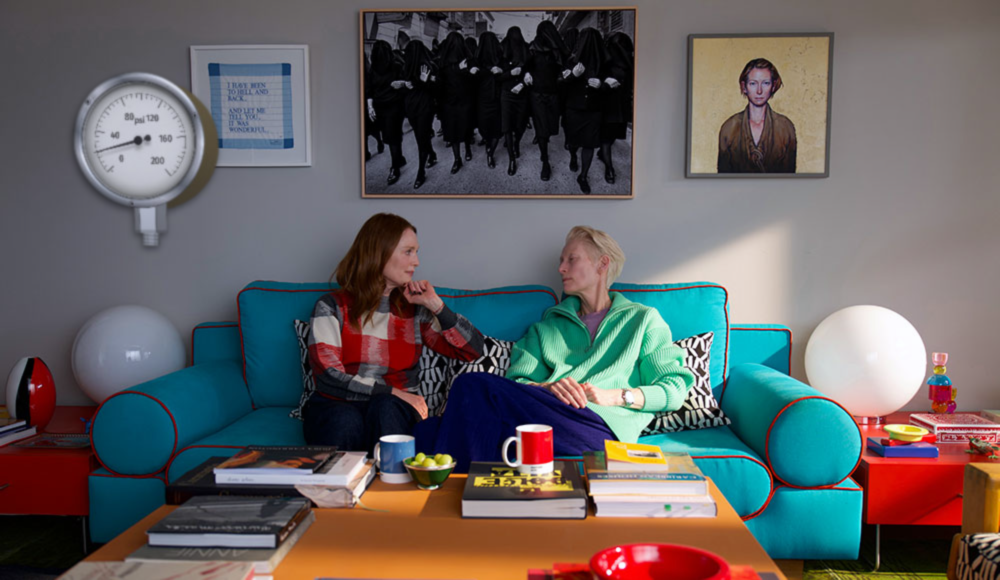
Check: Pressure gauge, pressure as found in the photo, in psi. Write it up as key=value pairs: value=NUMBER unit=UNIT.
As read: value=20 unit=psi
